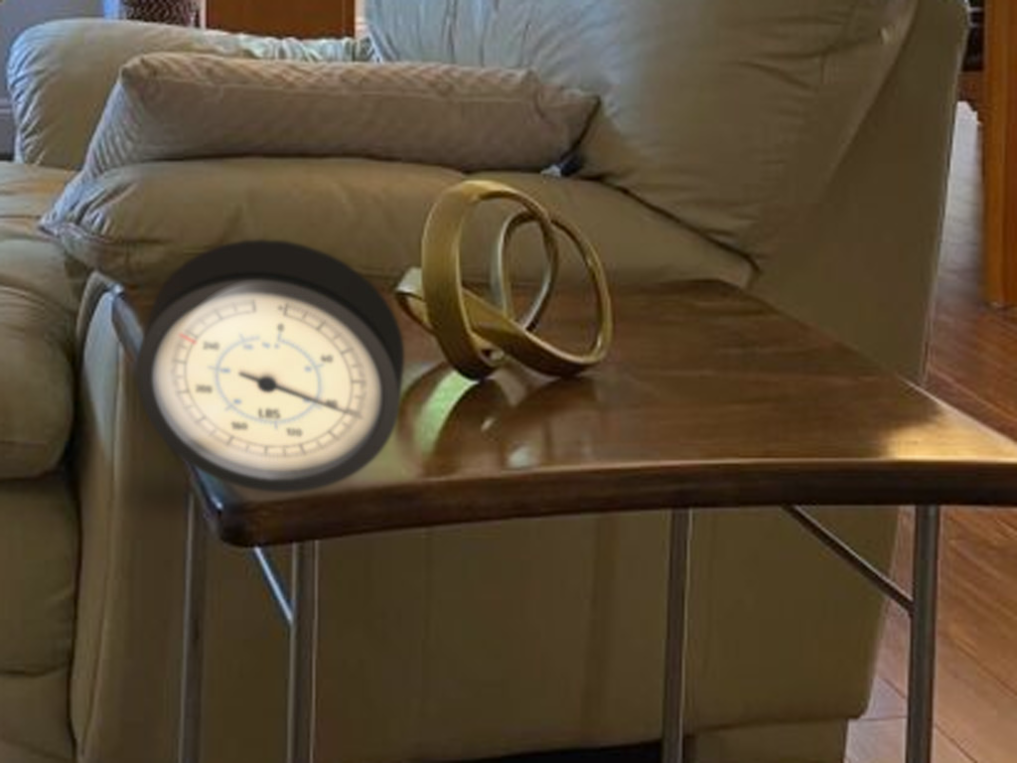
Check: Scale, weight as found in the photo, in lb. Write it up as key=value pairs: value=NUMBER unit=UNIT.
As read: value=80 unit=lb
